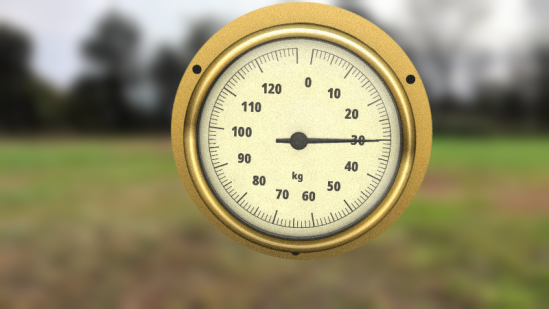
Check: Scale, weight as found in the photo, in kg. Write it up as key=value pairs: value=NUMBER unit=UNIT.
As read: value=30 unit=kg
